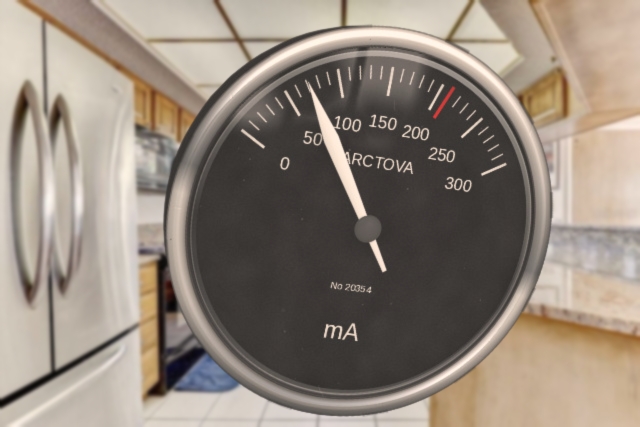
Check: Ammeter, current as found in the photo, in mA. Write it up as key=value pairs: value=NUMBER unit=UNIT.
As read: value=70 unit=mA
